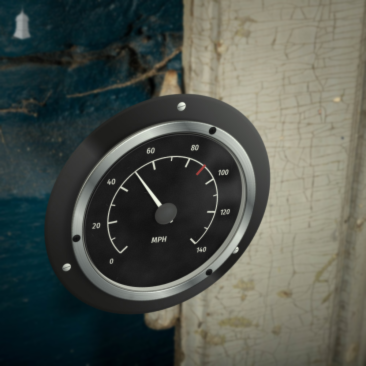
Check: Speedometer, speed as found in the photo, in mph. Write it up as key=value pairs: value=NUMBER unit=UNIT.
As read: value=50 unit=mph
